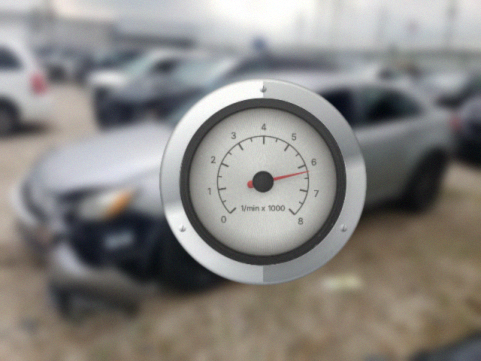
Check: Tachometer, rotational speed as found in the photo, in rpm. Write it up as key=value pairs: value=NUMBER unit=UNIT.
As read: value=6250 unit=rpm
